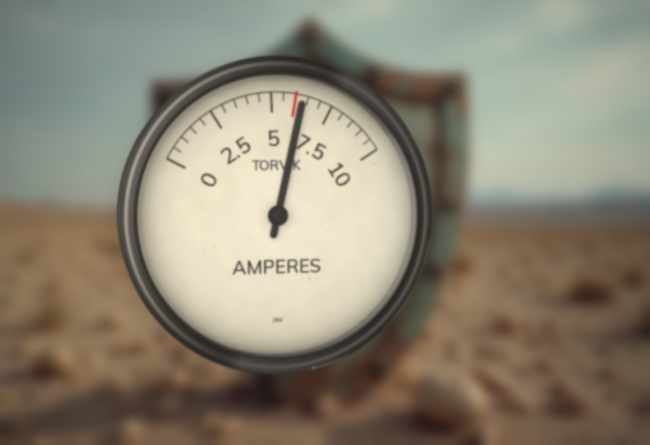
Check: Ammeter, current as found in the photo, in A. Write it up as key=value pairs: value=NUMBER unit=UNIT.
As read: value=6.25 unit=A
